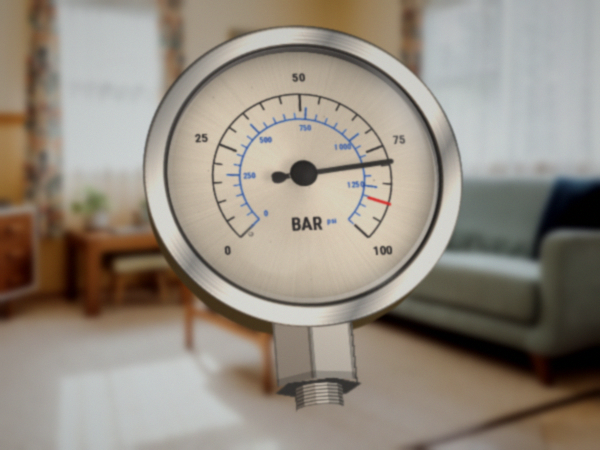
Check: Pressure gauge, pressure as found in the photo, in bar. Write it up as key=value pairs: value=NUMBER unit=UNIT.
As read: value=80 unit=bar
